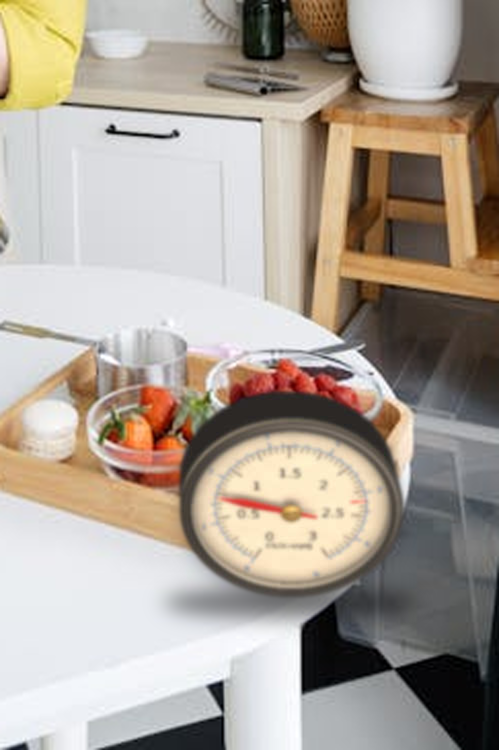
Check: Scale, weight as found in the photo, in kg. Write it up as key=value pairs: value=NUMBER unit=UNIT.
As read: value=0.75 unit=kg
